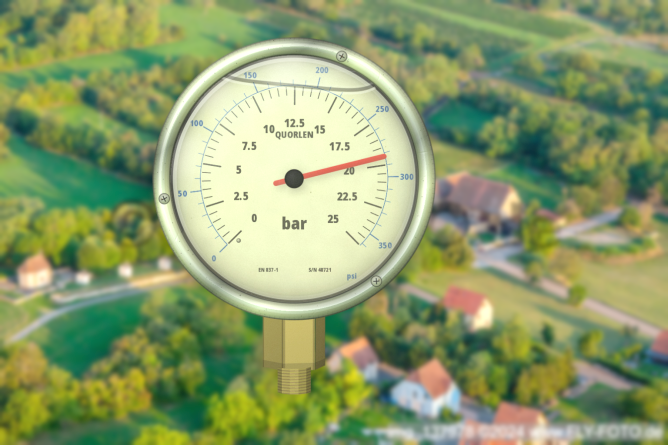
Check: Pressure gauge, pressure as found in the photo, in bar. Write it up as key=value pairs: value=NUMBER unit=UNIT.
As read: value=19.5 unit=bar
